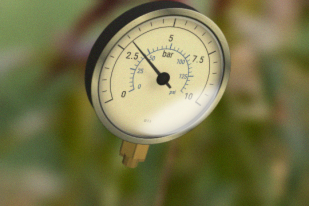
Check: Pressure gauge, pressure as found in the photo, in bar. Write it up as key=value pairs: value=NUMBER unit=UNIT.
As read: value=3 unit=bar
